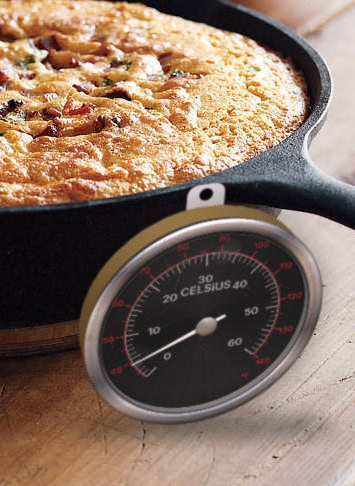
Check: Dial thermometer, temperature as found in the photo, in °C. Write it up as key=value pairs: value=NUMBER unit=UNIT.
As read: value=5 unit=°C
